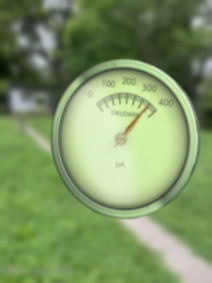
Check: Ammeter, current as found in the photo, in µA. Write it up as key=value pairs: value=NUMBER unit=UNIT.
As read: value=350 unit=µA
